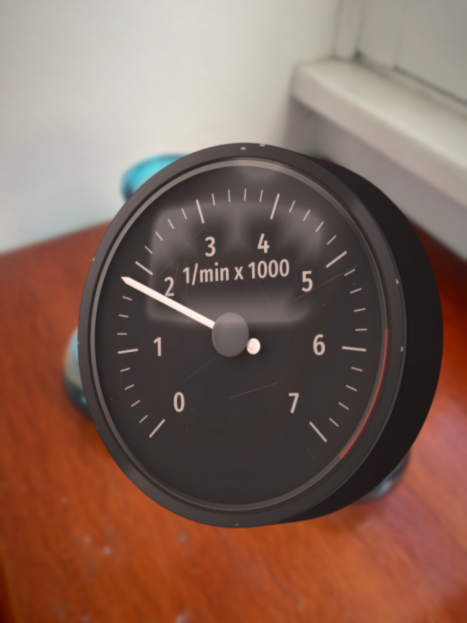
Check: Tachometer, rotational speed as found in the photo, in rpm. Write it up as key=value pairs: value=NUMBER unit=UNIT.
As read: value=1800 unit=rpm
